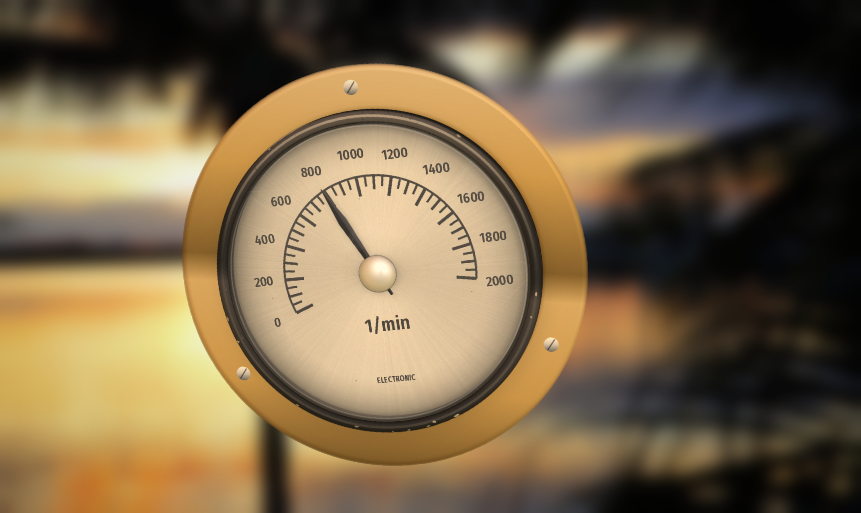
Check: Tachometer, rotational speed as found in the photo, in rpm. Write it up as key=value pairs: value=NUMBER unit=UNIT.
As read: value=800 unit=rpm
